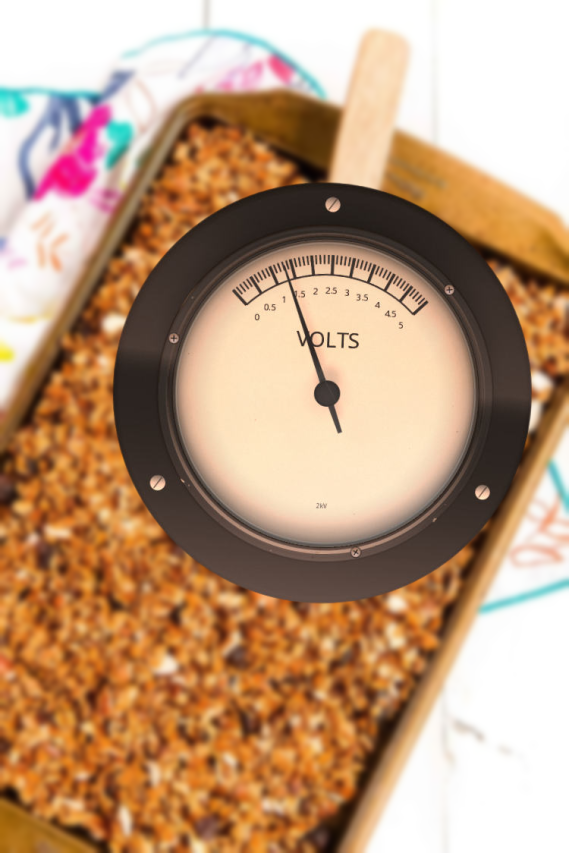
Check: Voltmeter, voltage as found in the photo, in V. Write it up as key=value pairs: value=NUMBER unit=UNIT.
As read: value=1.3 unit=V
